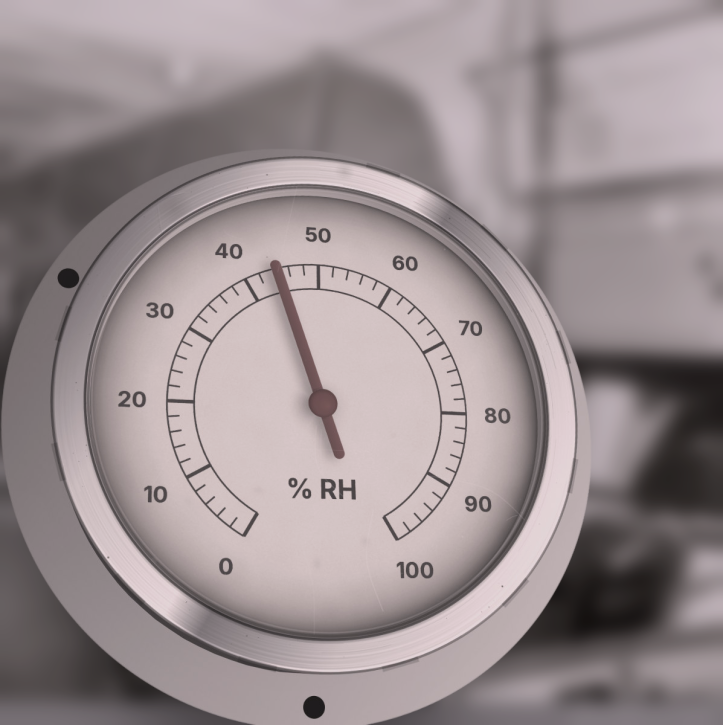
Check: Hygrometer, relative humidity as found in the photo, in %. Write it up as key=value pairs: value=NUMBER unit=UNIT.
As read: value=44 unit=%
